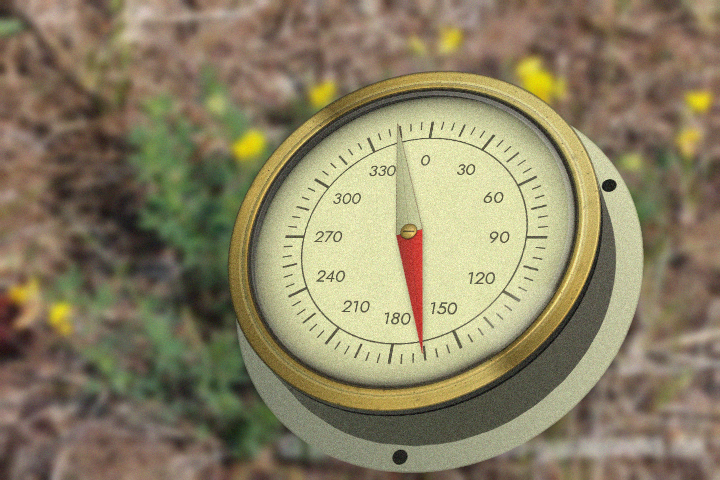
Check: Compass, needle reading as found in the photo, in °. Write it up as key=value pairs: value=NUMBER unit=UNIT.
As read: value=165 unit=°
